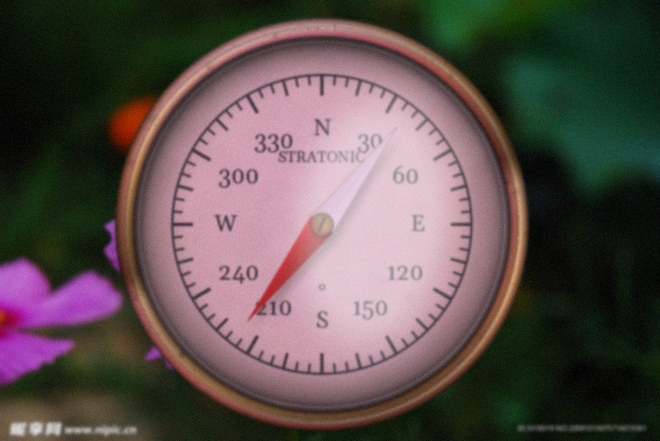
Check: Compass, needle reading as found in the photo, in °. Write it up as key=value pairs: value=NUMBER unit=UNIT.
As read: value=217.5 unit=°
